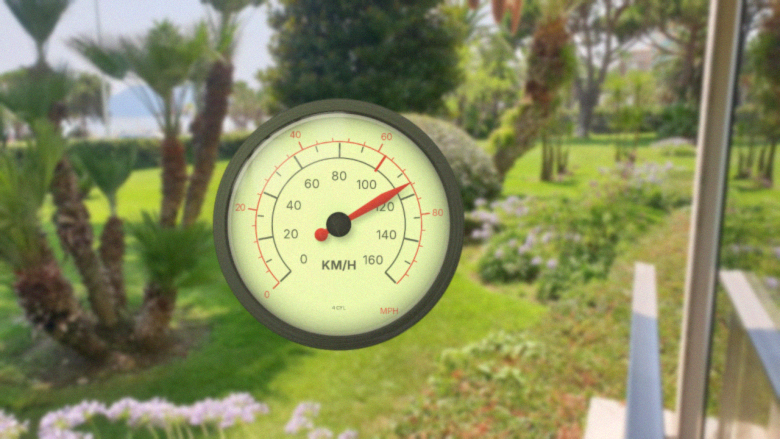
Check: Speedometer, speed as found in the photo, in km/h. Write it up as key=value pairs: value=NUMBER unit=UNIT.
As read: value=115 unit=km/h
